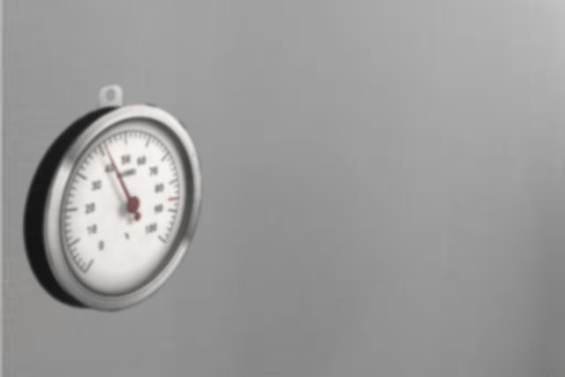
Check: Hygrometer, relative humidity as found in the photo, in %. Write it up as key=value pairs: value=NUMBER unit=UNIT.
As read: value=40 unit=%
